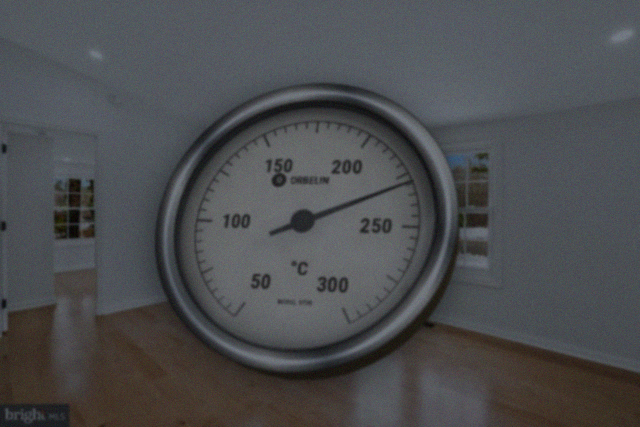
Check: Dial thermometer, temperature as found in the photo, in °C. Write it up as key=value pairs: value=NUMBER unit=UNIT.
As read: value=230 unit=°C
